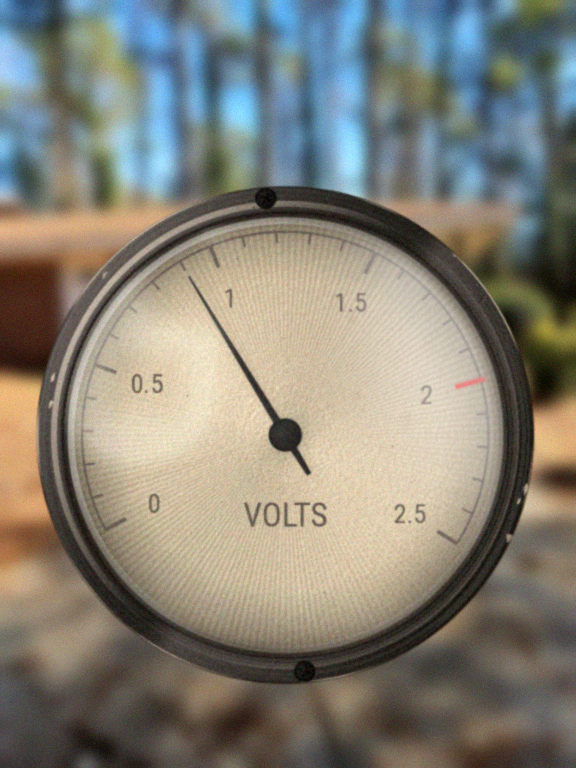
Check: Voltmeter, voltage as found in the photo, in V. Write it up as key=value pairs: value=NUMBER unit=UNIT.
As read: value=0.9 unit=V
